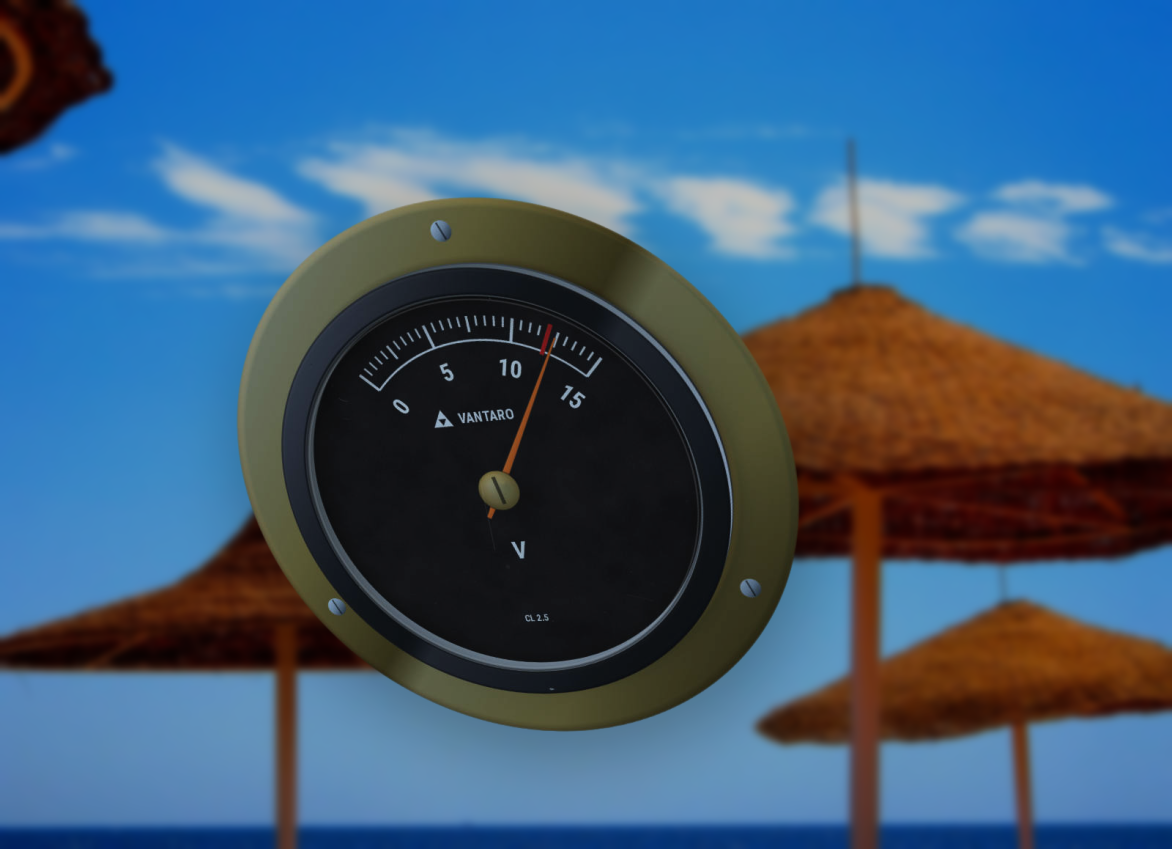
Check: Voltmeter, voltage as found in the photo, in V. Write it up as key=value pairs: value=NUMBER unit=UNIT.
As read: value=12.5 unit=V
